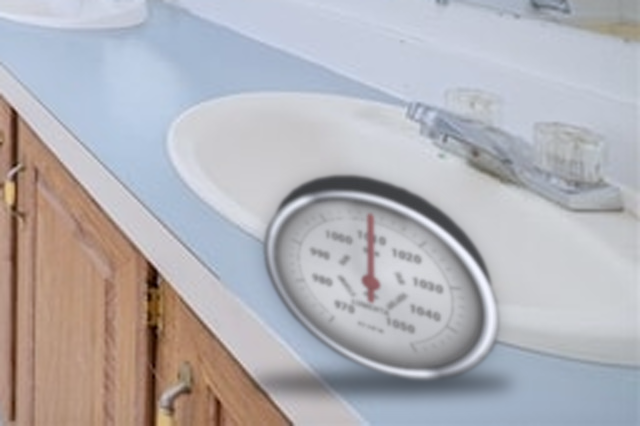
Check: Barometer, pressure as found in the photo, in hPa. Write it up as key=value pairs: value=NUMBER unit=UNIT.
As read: value=1010 unit=hPa
